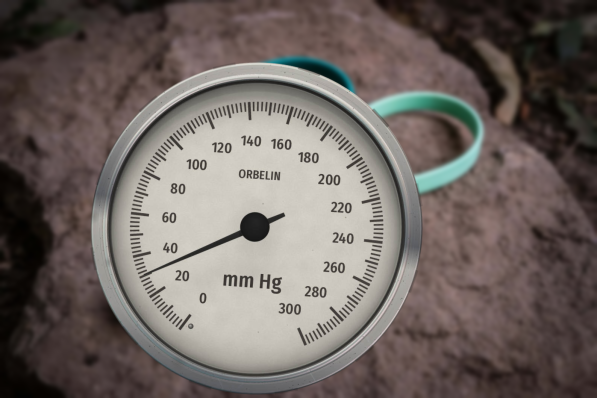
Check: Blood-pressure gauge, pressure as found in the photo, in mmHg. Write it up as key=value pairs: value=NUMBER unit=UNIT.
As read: value=30 unit=mmHg
